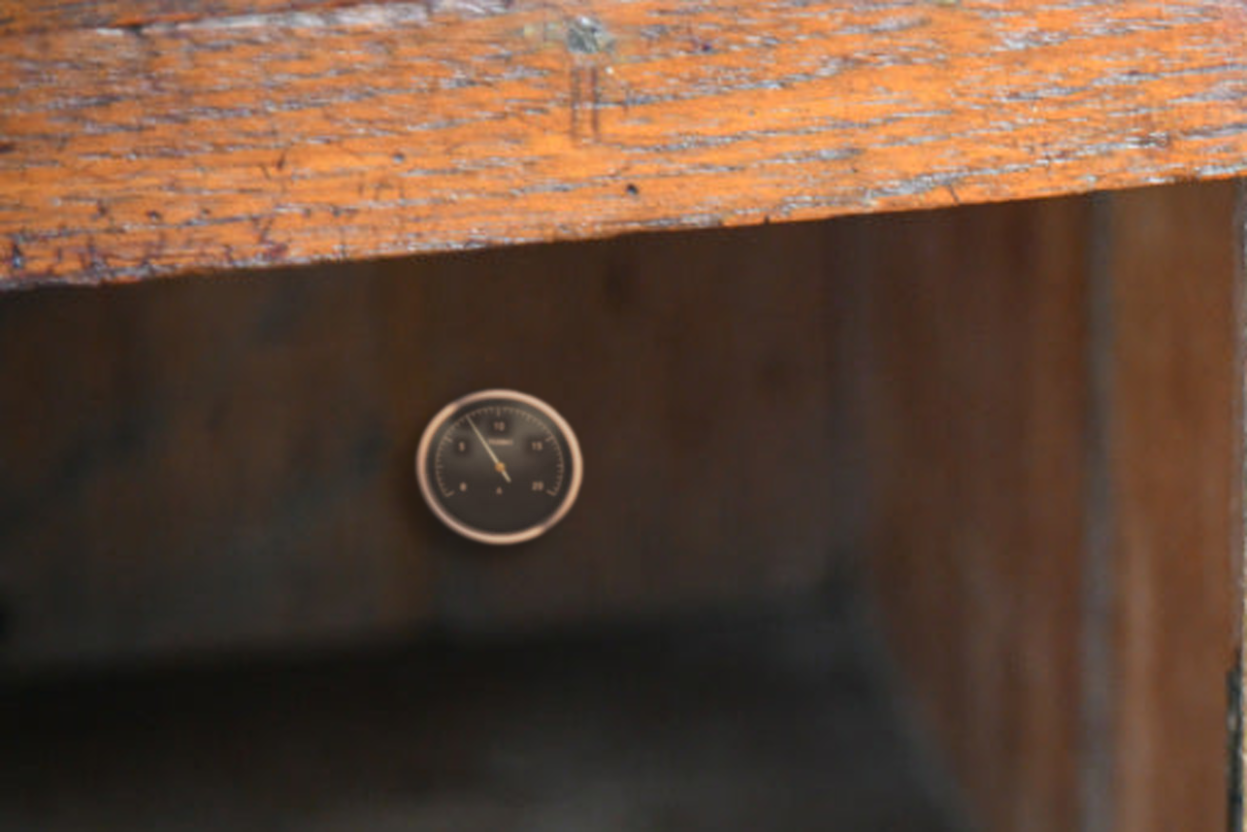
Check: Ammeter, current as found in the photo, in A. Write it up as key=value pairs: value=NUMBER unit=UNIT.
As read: value=7.5 unit=A
